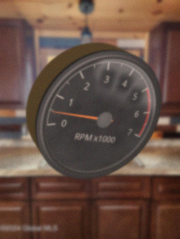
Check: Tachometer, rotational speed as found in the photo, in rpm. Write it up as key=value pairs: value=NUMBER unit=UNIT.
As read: value=500 unit=rpm
